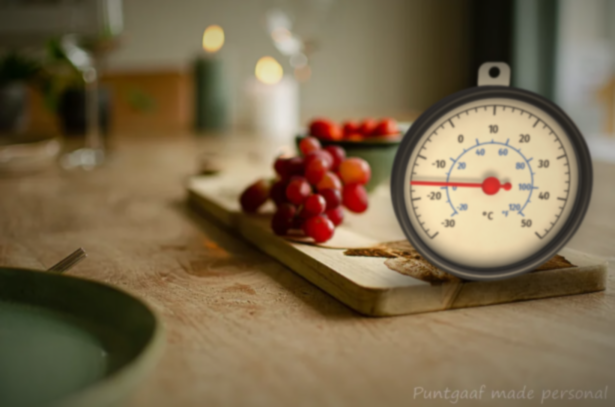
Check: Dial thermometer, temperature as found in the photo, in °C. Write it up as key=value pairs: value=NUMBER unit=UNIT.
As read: value=-16 unit=°C
